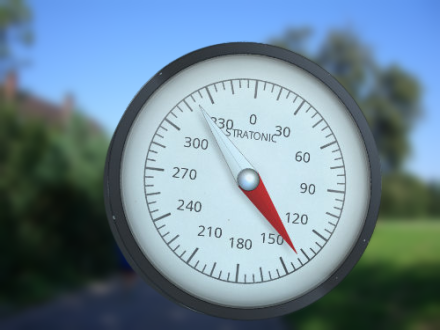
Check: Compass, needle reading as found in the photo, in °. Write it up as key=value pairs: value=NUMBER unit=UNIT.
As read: value=140 unit=°
